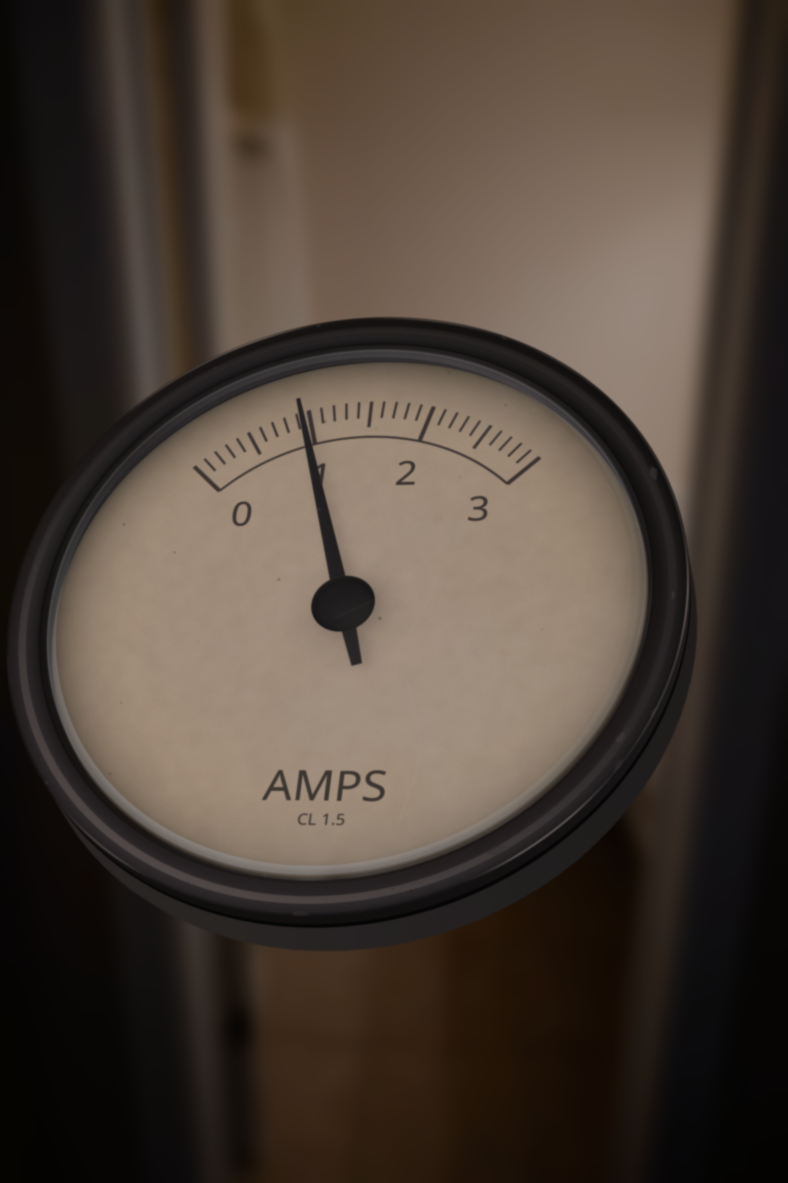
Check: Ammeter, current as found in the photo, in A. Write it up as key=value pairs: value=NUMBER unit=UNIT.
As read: value=0.95 unit=A
